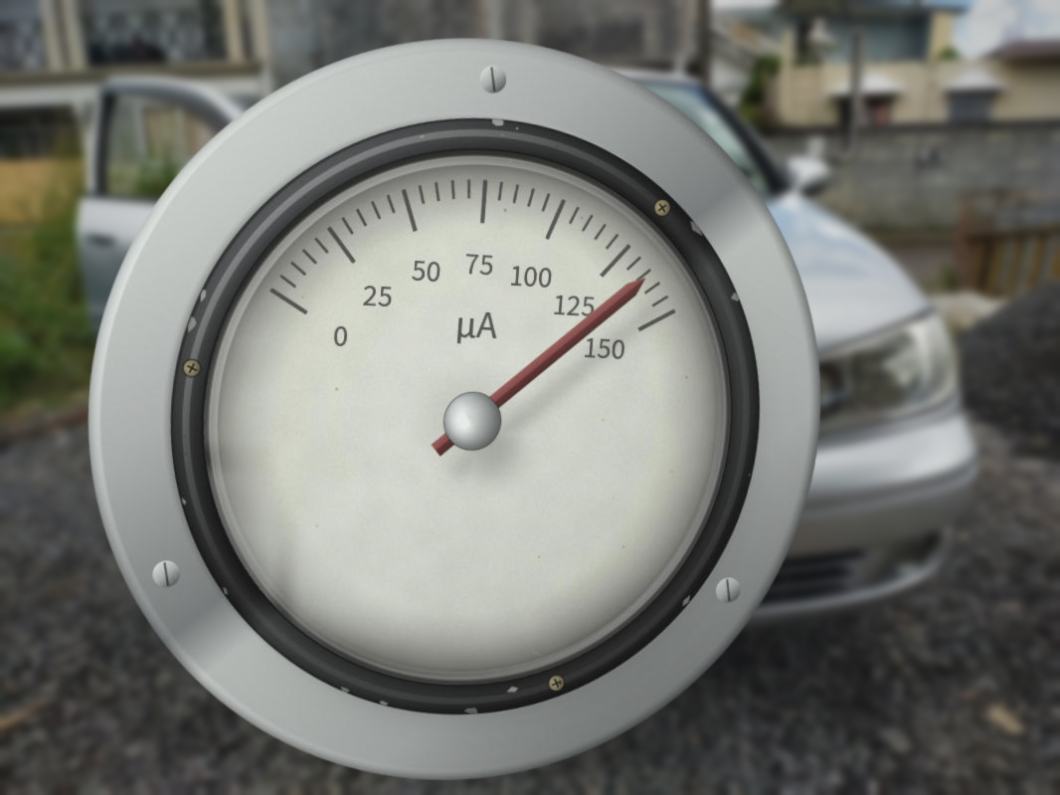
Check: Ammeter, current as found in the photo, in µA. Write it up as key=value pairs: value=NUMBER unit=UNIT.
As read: value=135 unit=µA
